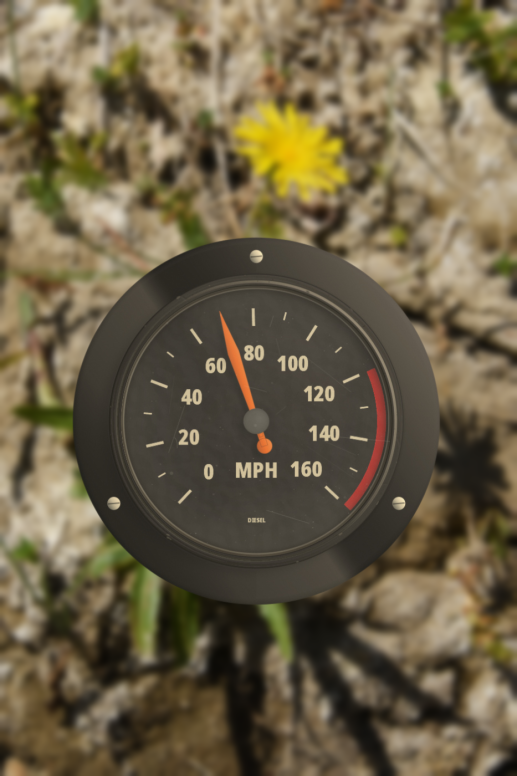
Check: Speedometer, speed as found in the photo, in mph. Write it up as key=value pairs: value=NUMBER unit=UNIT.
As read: value=70 unit=mph
